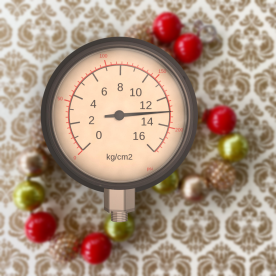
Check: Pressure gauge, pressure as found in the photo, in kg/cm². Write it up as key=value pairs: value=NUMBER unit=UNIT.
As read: value=13 unit=kg/cm²
